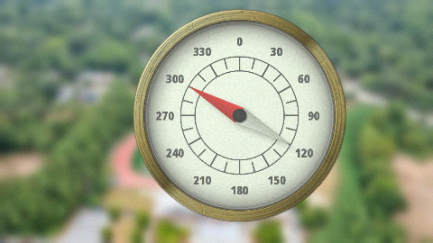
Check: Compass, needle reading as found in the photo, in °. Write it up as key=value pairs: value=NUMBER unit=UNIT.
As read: value=300 unit=°
